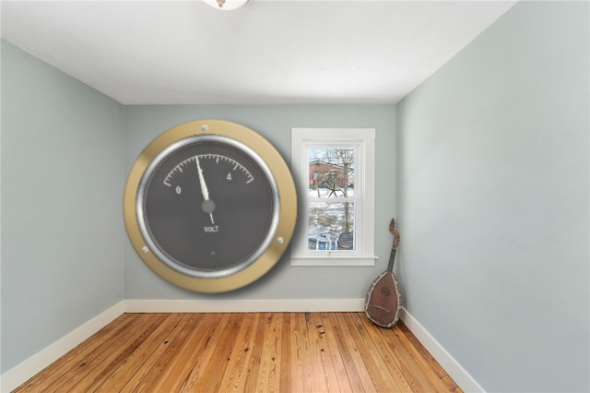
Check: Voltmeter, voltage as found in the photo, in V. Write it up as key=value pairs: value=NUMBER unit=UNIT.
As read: value=2 unit=V
